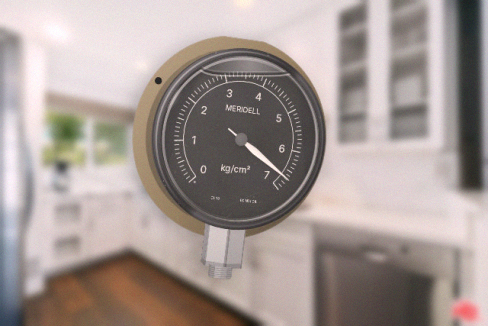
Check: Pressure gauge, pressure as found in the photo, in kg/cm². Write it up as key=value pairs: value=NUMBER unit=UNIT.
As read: value=6.7 unit=kg/cm²
